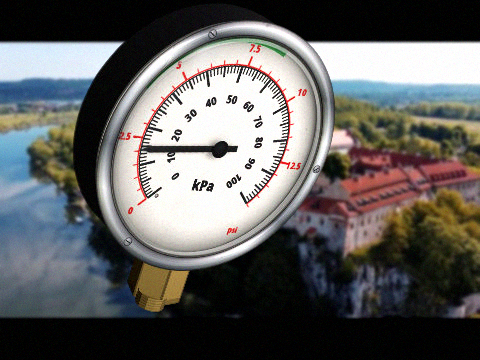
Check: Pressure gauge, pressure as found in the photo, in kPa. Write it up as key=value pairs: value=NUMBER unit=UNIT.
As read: value=15 unit=kPa
